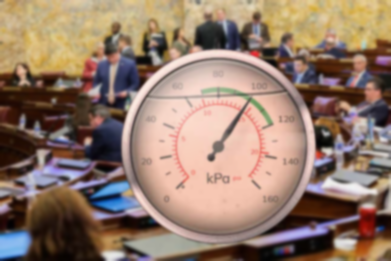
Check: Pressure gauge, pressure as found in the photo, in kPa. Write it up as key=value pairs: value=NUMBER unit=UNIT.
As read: value=100 unit=kPa
